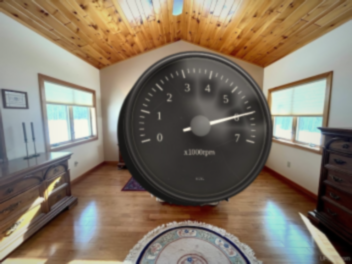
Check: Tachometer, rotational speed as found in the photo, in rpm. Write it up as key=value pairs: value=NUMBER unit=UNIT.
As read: value=6000 unit=rpm
